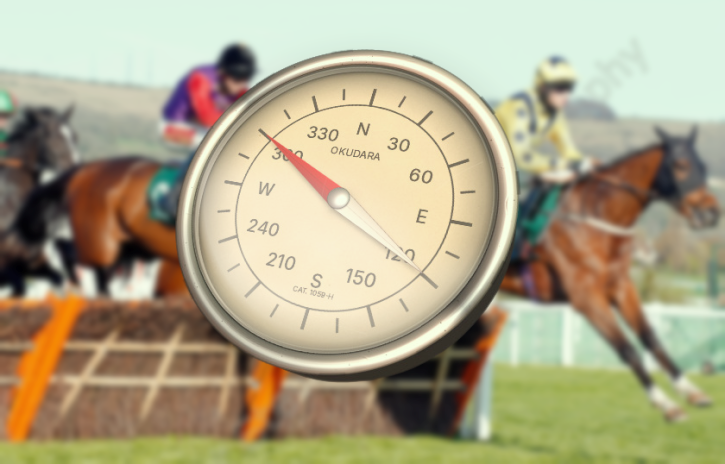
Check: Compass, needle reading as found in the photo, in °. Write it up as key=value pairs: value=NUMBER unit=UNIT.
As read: value=300 unit=°
